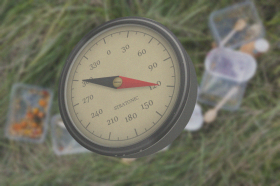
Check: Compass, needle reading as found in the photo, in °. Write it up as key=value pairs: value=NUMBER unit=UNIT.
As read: value=120 unit=°
